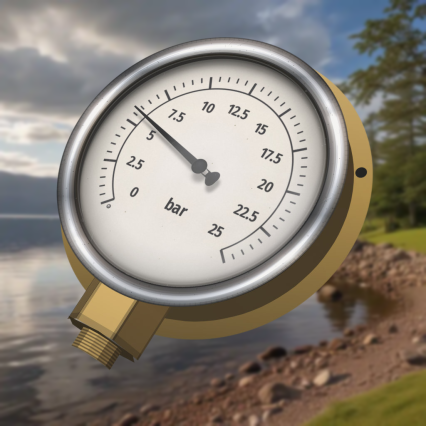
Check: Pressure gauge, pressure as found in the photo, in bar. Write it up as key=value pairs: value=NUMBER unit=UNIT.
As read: value=5.75 unit=bar
